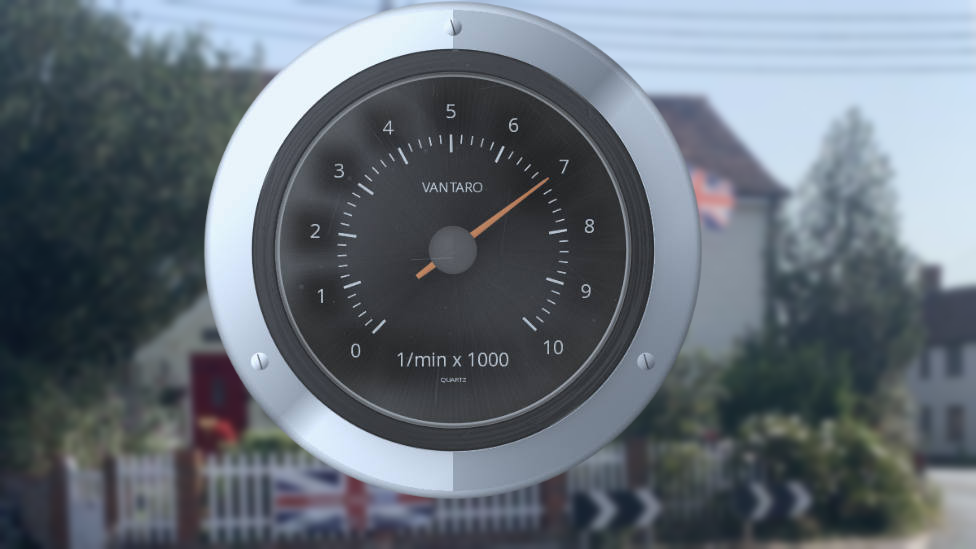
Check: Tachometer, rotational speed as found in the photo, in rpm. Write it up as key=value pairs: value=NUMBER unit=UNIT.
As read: value=7000 unit=rpm
